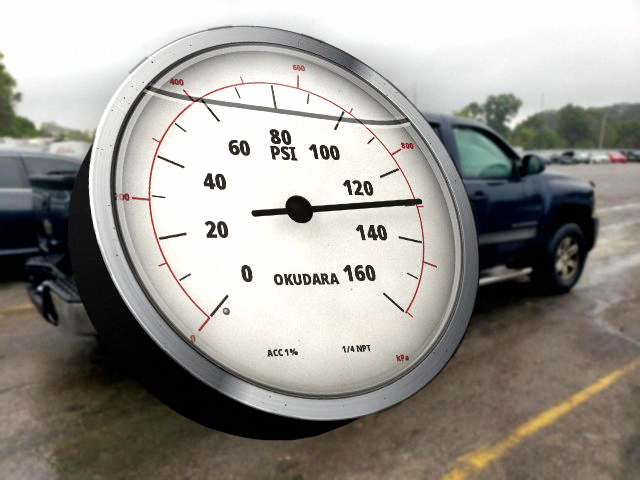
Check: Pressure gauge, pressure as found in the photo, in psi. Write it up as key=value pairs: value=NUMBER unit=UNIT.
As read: value=130 unit=psi
